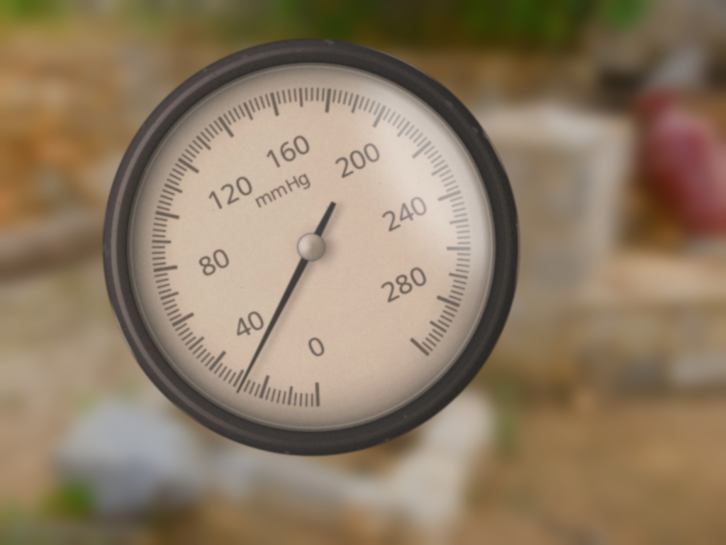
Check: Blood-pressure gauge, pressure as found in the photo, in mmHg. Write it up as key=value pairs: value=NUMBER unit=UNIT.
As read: value=28 unit=mmHg
